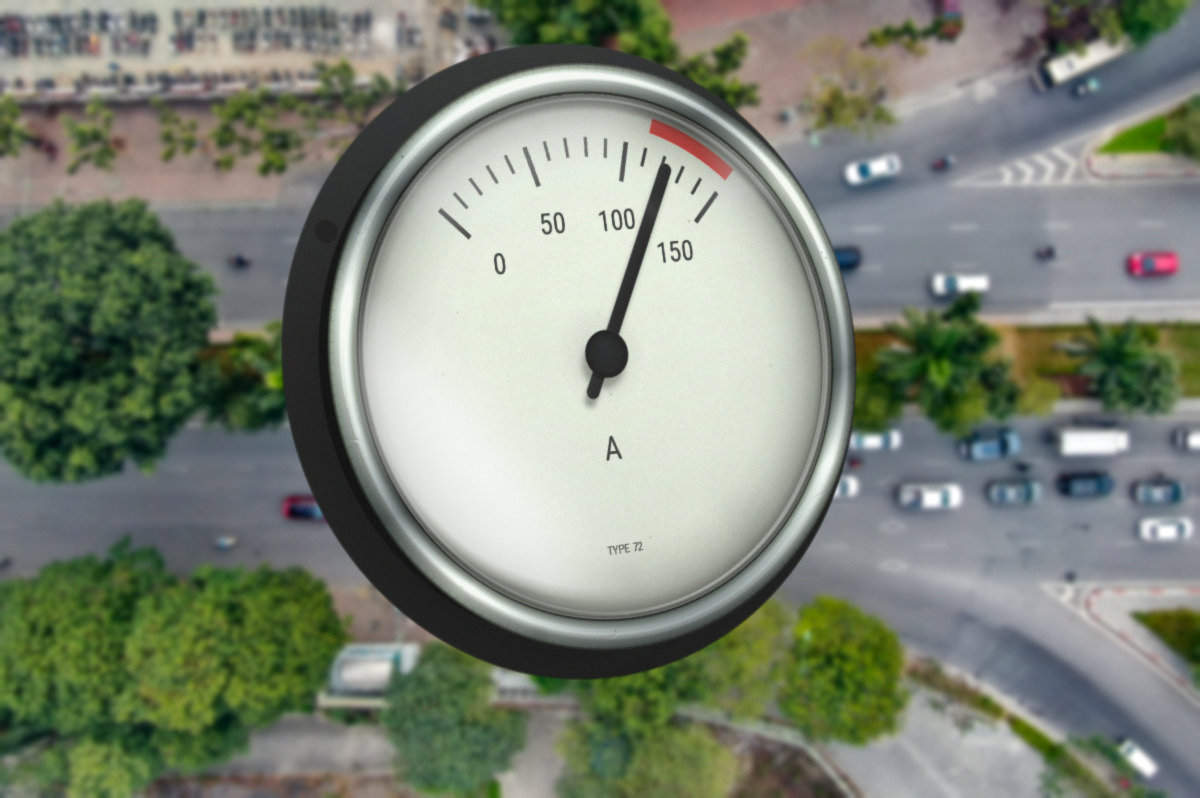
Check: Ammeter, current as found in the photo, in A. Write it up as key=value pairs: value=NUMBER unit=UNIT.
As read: value=120 unit=A
